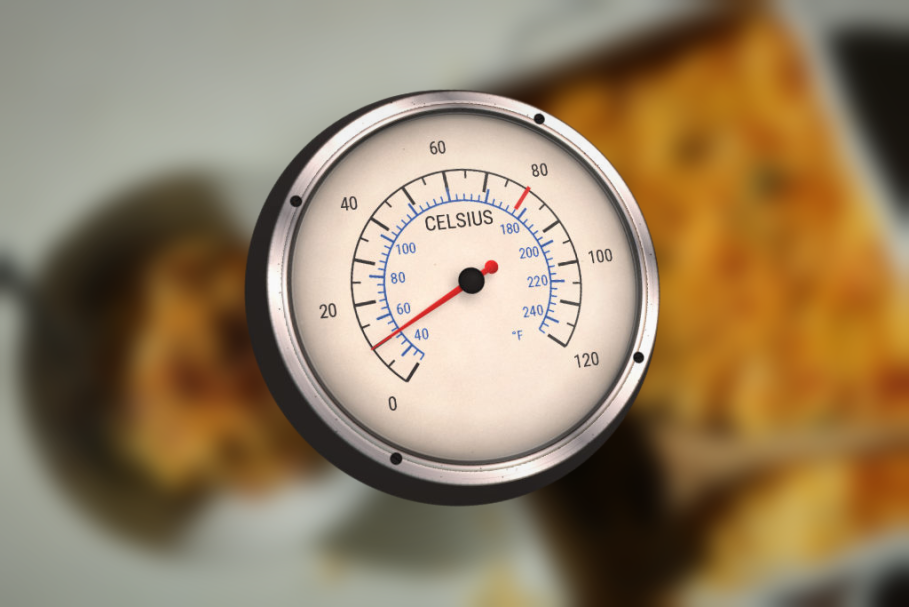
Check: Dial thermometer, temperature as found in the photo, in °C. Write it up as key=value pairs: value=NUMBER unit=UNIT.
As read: value=10 unit=°C
